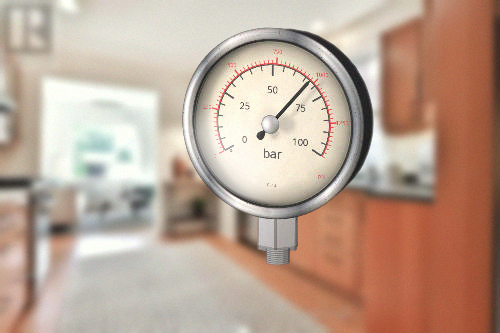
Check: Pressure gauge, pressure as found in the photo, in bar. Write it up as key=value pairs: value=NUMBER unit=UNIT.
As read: value=67.5 unit=bar
